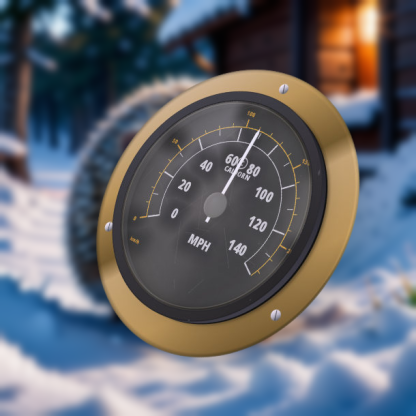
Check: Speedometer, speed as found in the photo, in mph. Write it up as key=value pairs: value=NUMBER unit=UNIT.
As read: value=70 unit=mph
